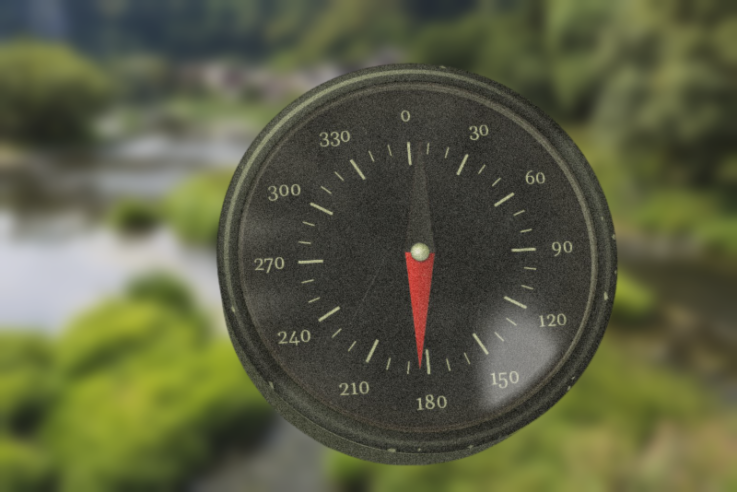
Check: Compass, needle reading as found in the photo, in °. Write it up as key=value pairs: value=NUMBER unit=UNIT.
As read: value=185 unit=°
